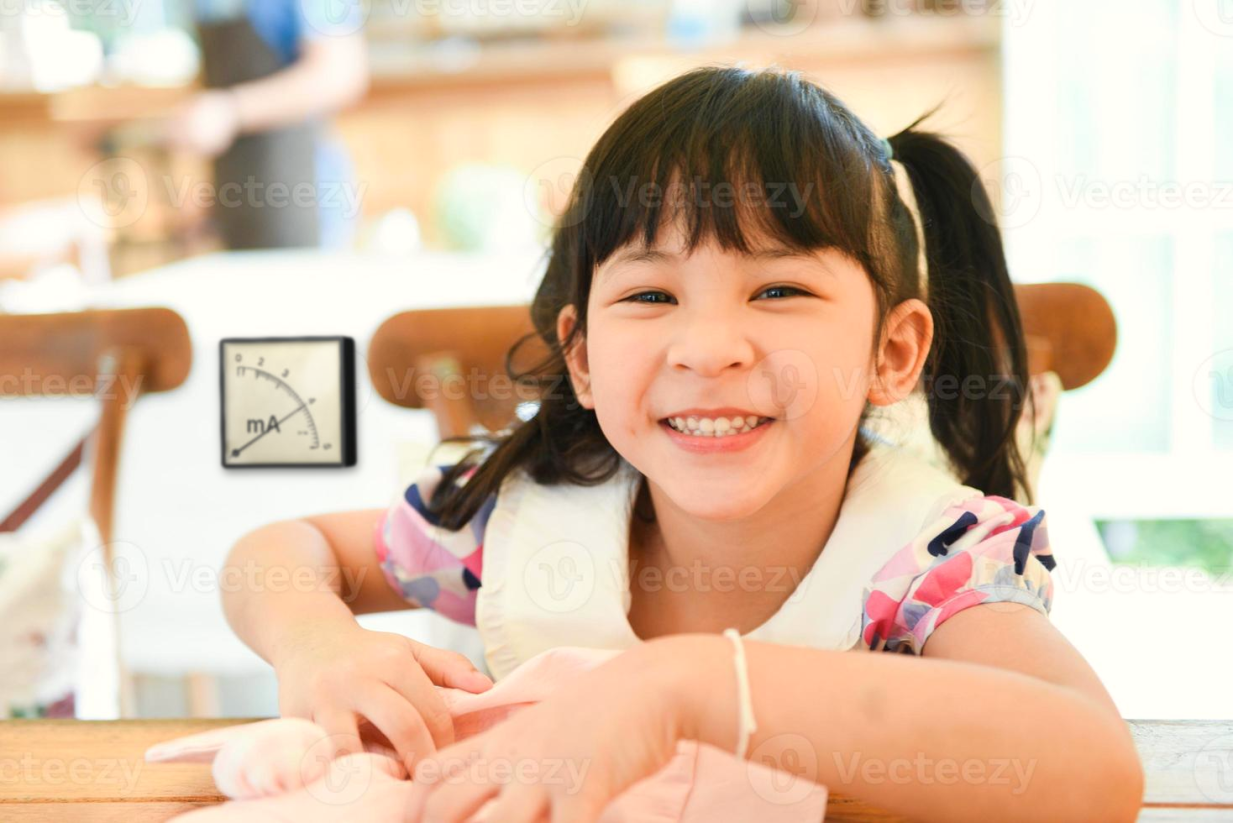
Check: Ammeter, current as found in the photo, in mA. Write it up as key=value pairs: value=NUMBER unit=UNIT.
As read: value=4 unit=mA
